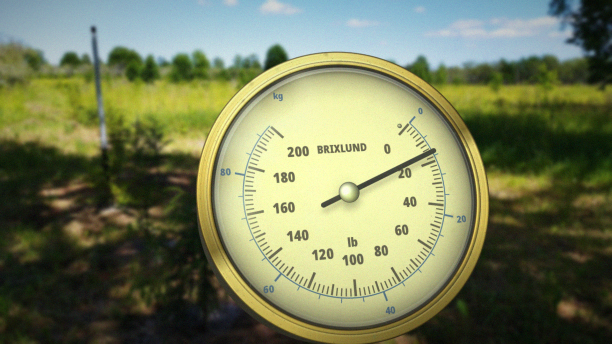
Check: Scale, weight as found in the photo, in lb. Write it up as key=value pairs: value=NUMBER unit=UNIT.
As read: value=16 unit=lb
